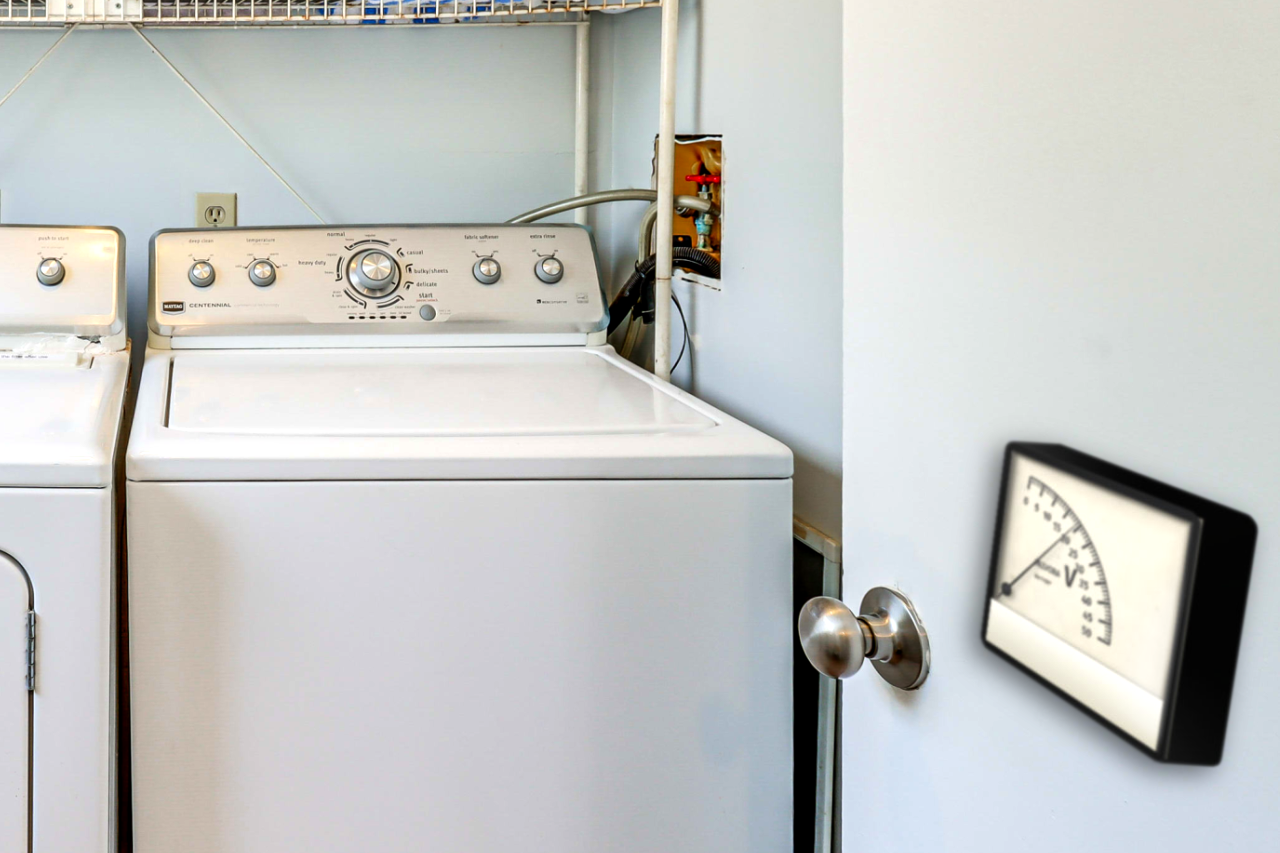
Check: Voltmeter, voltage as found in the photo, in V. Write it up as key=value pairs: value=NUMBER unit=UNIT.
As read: value=20 unit=V
